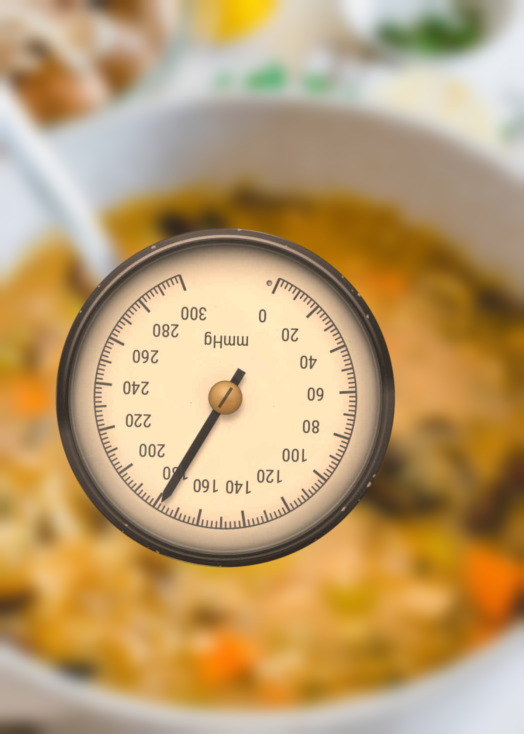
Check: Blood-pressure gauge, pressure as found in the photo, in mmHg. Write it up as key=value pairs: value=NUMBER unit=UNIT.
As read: value=178 unit=mmHg
